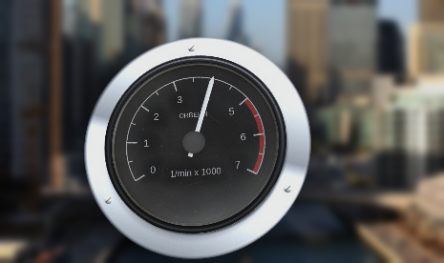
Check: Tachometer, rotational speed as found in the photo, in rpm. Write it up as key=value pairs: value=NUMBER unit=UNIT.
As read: value=4000 unit=rpm
